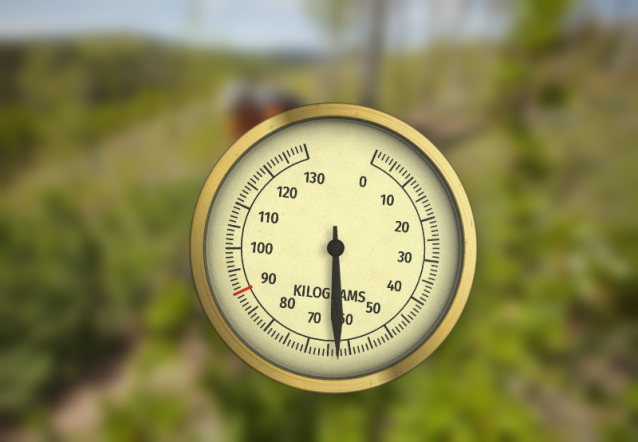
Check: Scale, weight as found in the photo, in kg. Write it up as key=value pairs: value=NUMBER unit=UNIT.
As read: value=63 unit=kg
